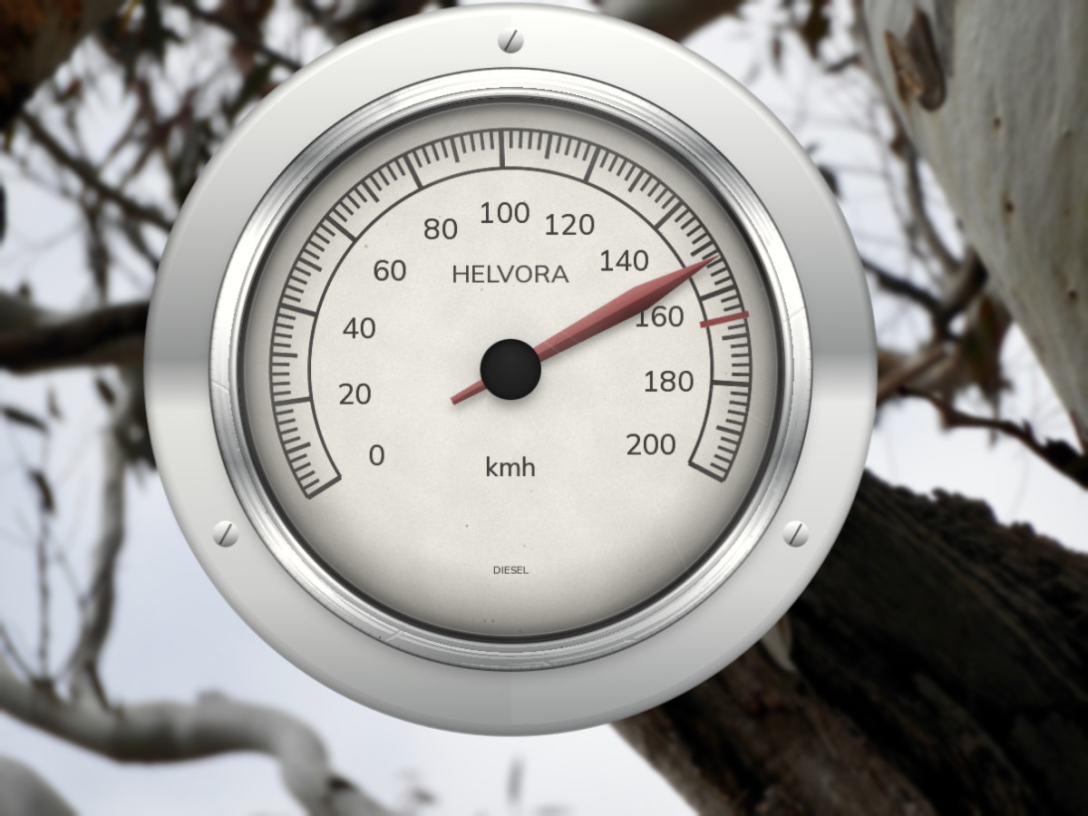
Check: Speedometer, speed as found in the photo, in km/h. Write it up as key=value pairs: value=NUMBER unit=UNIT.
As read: value=153 unit=km/h
